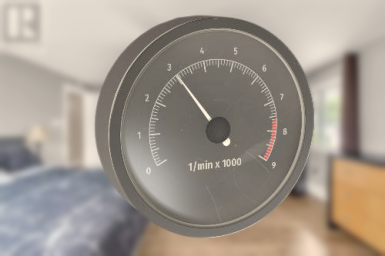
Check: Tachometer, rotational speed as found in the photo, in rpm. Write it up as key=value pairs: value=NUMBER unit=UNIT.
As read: value=3000 unit=rpm
